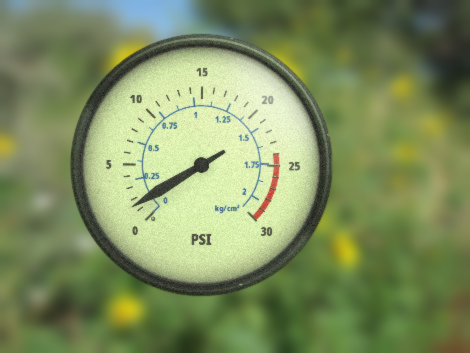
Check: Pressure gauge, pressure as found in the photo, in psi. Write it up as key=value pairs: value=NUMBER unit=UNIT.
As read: value=1.5 unit=psi
